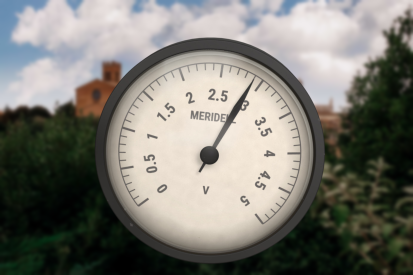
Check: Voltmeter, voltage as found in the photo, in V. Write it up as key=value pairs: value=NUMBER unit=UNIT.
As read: value=2.9 unit=V
